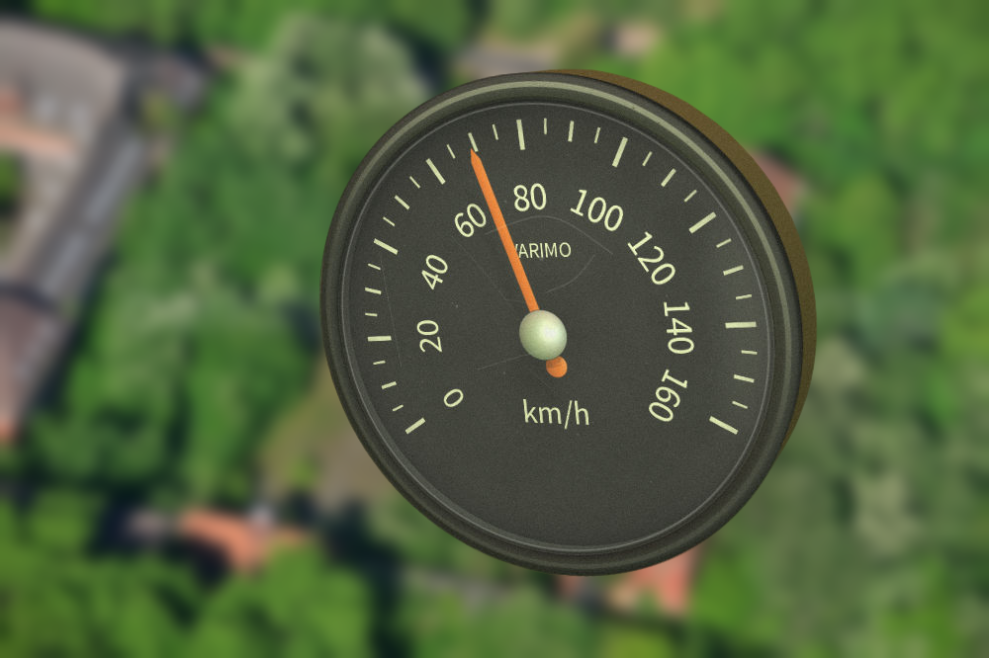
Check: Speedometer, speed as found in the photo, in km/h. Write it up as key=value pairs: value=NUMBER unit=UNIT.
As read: value=70 unit=km/h
